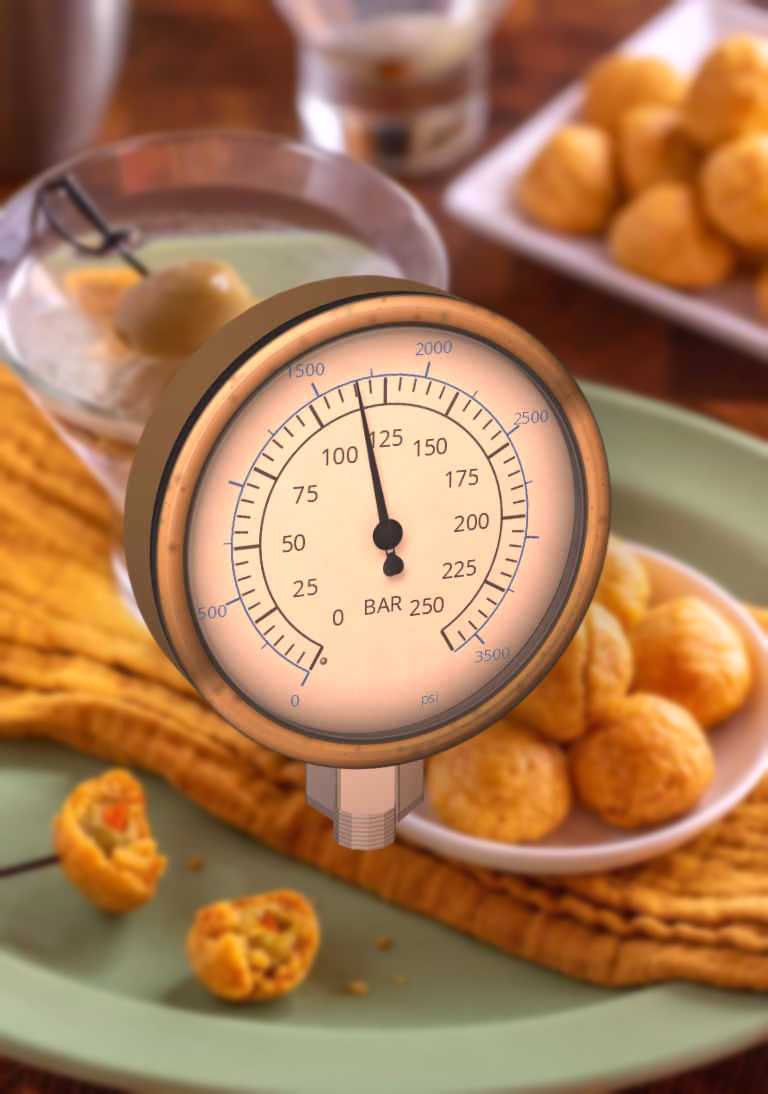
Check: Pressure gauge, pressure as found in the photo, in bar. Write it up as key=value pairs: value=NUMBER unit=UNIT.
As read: value=115 unit=bar
